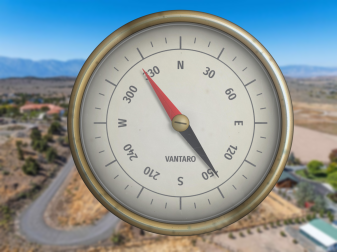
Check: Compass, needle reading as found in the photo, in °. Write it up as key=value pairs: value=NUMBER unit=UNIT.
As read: value=325 unit=°
